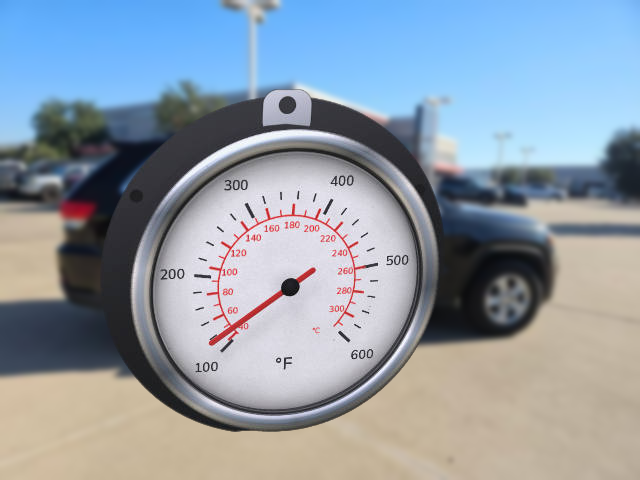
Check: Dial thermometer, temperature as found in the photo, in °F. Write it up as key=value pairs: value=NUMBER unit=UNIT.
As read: value=120 unit=°F
